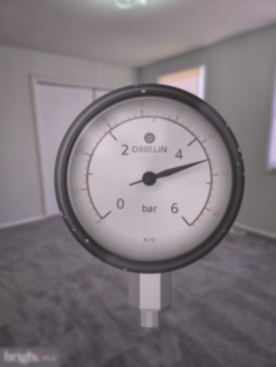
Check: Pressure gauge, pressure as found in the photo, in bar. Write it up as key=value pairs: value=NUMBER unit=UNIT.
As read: value=4.5 unit=bar
